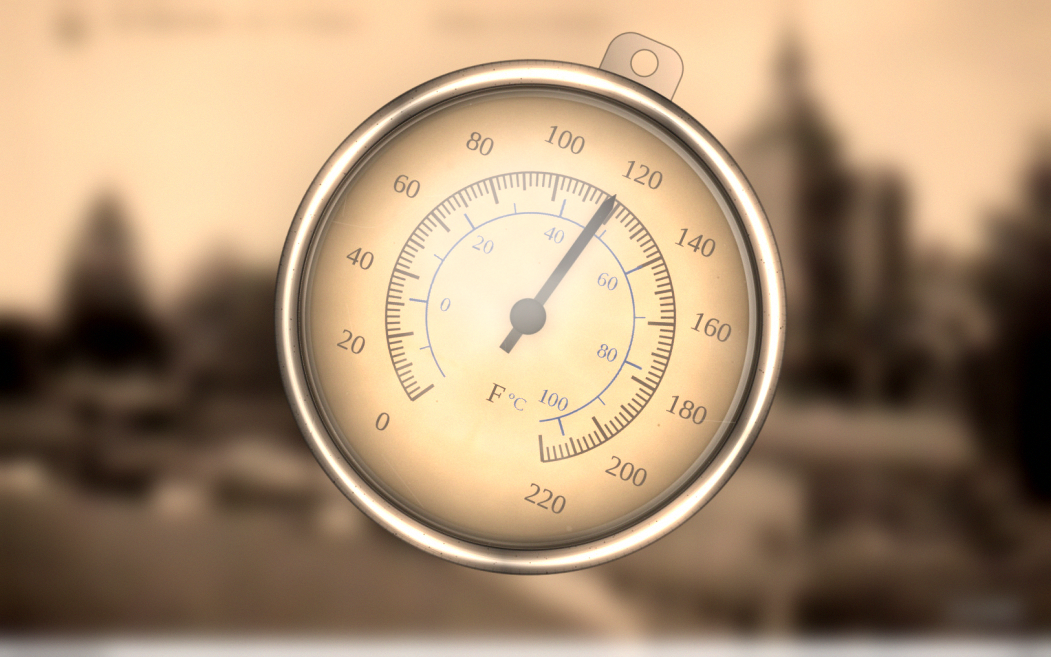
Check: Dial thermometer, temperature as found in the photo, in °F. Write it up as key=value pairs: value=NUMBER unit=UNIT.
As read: value=118 unit=°F
